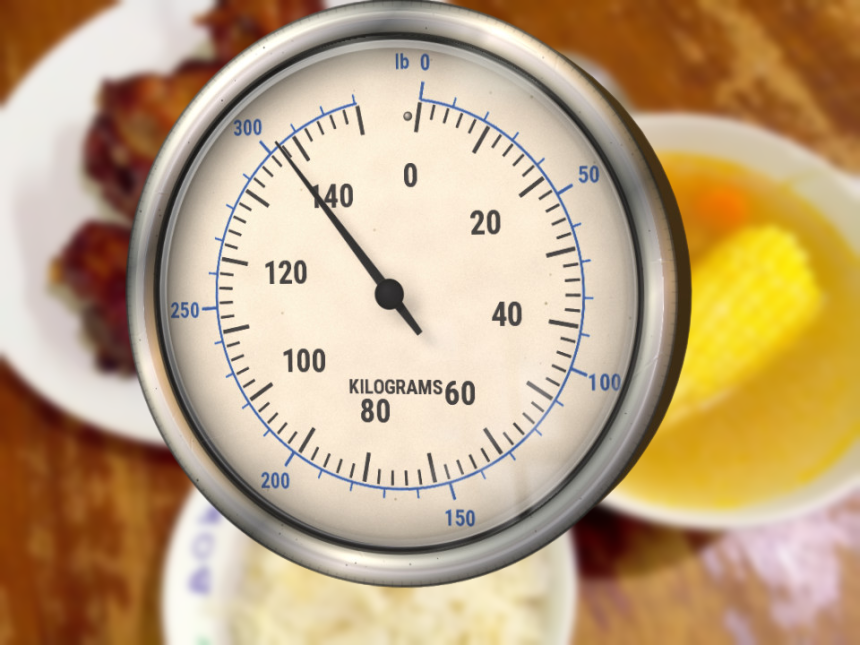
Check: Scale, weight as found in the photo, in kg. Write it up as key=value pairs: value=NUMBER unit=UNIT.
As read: value=138 unit=kg
